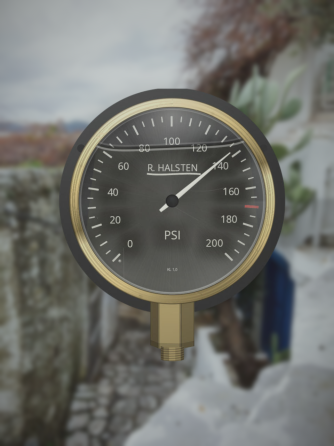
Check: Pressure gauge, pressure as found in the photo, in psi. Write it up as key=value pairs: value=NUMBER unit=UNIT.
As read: value=137.5 unit=psi
